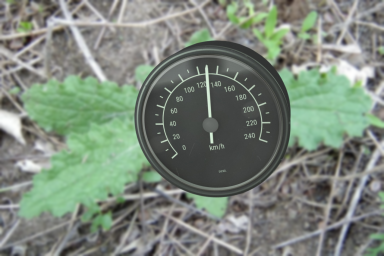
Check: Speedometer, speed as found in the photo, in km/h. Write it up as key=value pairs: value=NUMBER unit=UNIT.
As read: value=130 unit=km/h
